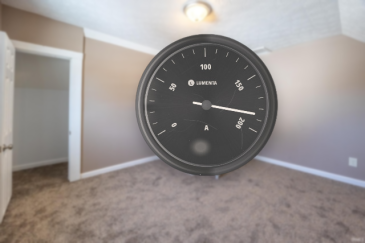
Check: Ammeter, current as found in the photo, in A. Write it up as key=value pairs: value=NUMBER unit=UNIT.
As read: value=185 unit=A
